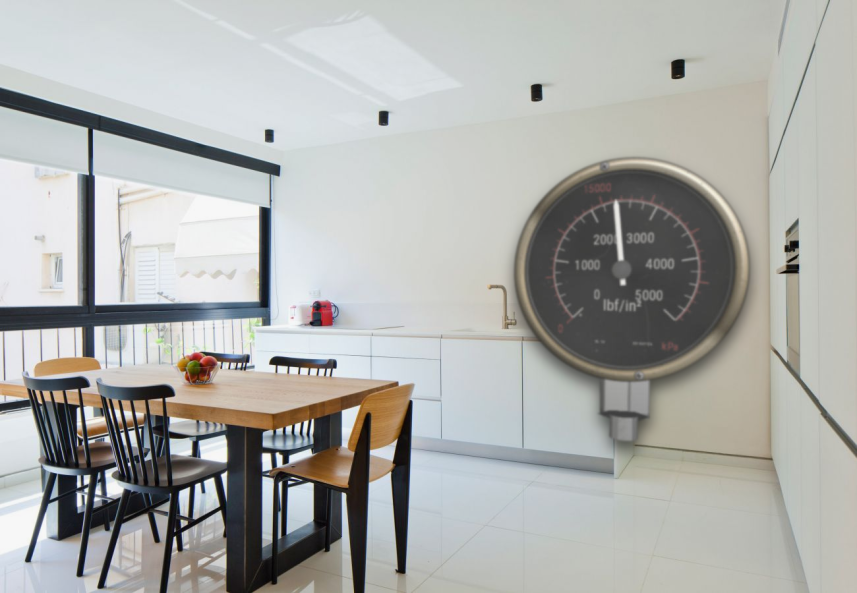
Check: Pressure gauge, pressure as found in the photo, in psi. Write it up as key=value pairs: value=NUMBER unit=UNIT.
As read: value=2400 unit=psi
